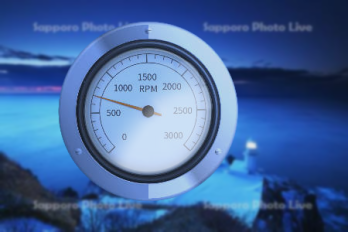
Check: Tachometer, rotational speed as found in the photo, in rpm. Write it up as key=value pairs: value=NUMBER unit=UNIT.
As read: value=700 unit=rpm
